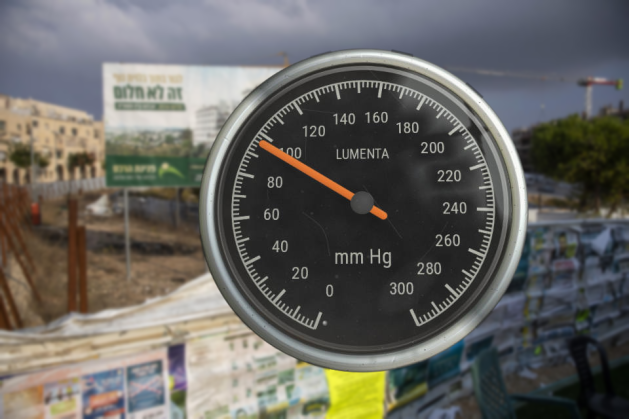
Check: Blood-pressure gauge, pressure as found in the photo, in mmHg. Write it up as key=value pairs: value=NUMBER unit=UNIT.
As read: value=96 unit=mmHg
